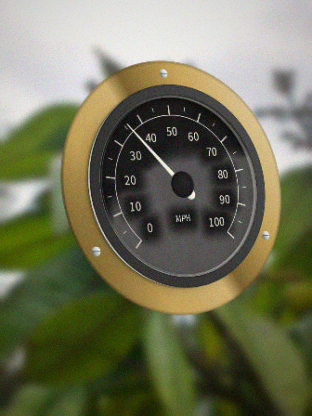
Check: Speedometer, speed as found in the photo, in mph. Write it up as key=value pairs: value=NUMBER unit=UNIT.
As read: value=35 unit=mph
